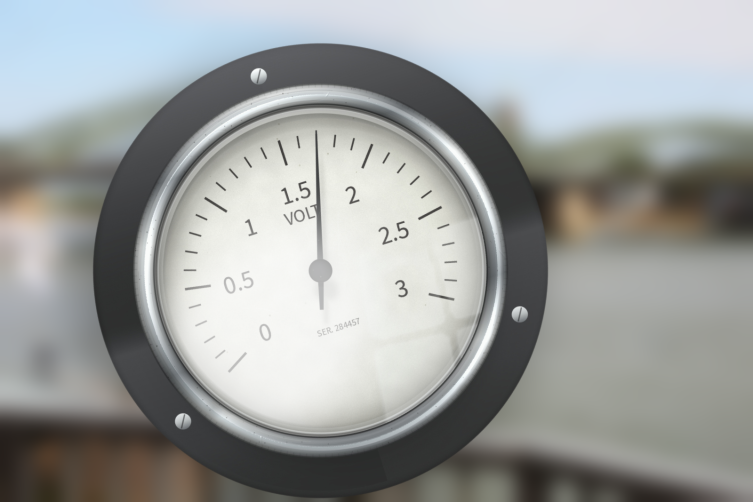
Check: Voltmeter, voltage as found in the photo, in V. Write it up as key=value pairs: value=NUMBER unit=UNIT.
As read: value=1.7 unit=V
